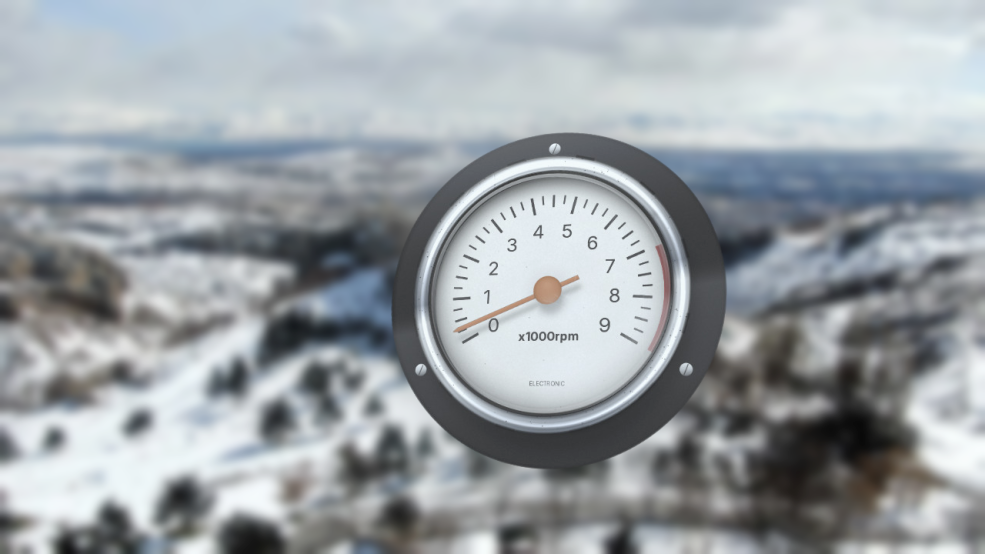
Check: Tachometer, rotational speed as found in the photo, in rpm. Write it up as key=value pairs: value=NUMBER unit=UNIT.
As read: value=250 unit=rpm
